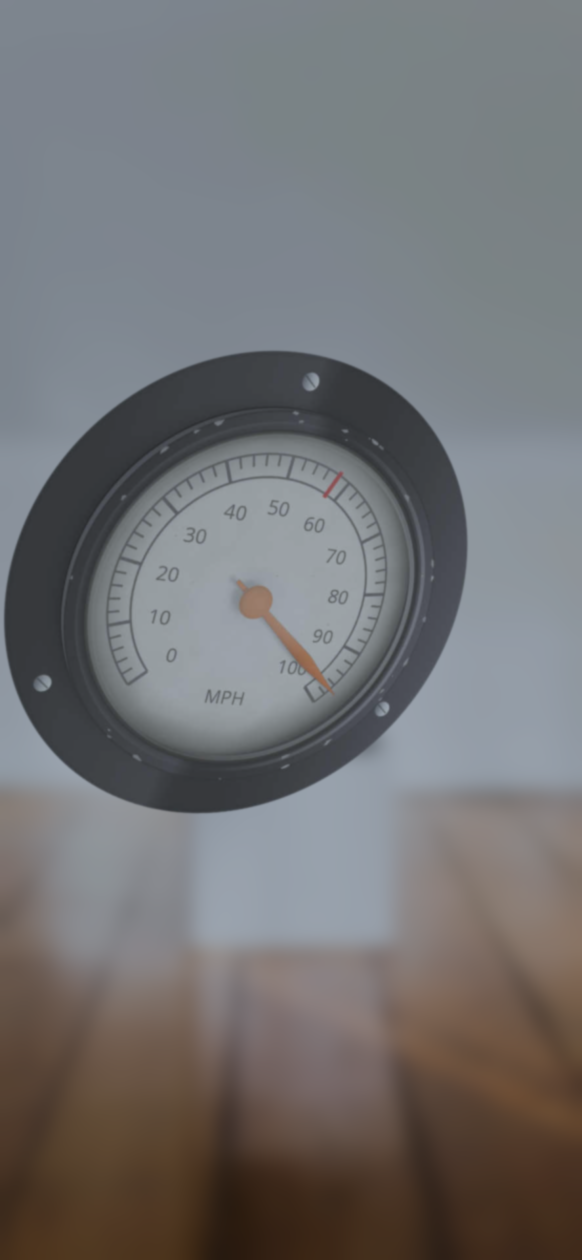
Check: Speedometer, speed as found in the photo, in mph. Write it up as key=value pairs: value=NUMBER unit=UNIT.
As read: value=97 unit=mph
